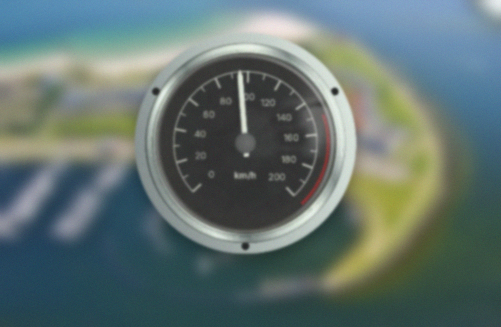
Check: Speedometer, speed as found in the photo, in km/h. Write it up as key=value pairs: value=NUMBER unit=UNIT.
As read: value=95 unit=km/h
